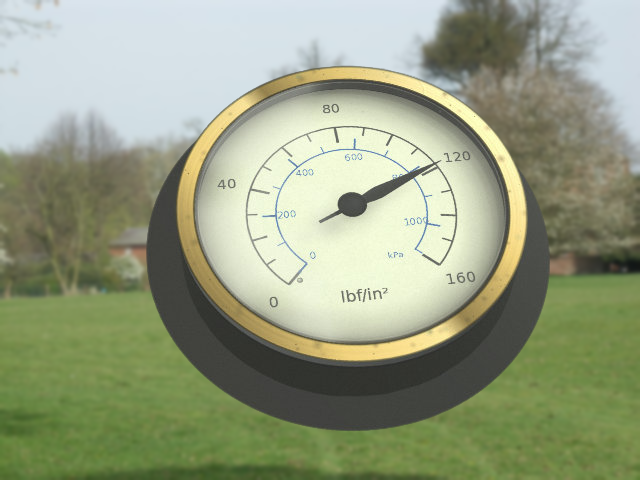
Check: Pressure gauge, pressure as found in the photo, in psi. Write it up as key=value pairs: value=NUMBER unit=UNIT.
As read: value=120 unit=psi
